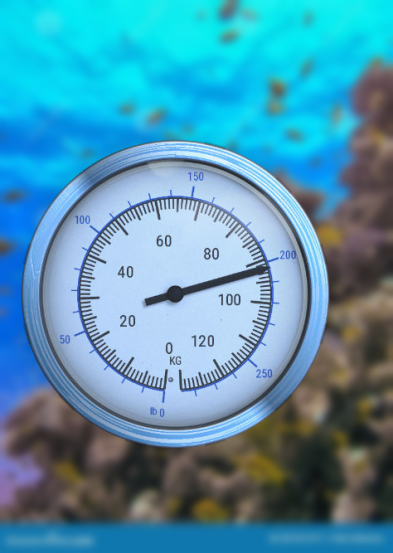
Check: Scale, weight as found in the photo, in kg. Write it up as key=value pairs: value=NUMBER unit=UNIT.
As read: value=92 unit=kg
